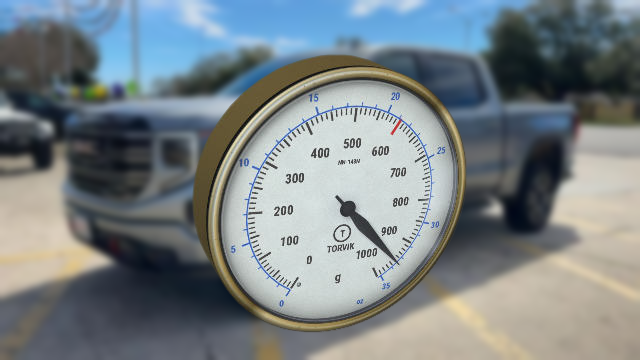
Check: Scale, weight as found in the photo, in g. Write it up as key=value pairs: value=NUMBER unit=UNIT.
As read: value=950 unit=g
